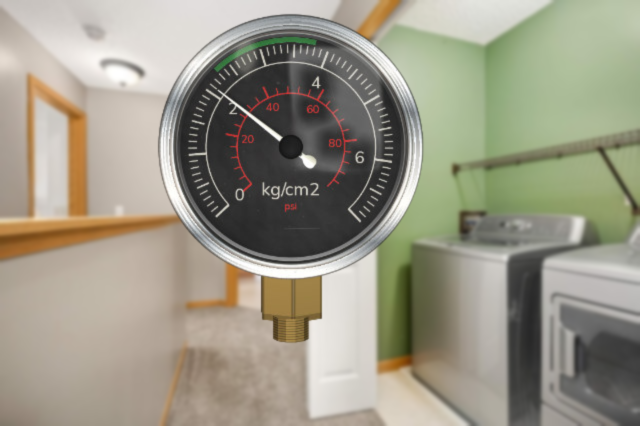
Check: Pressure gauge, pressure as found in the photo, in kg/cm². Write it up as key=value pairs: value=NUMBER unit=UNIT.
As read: value=2.1 unit=kg/cm²
